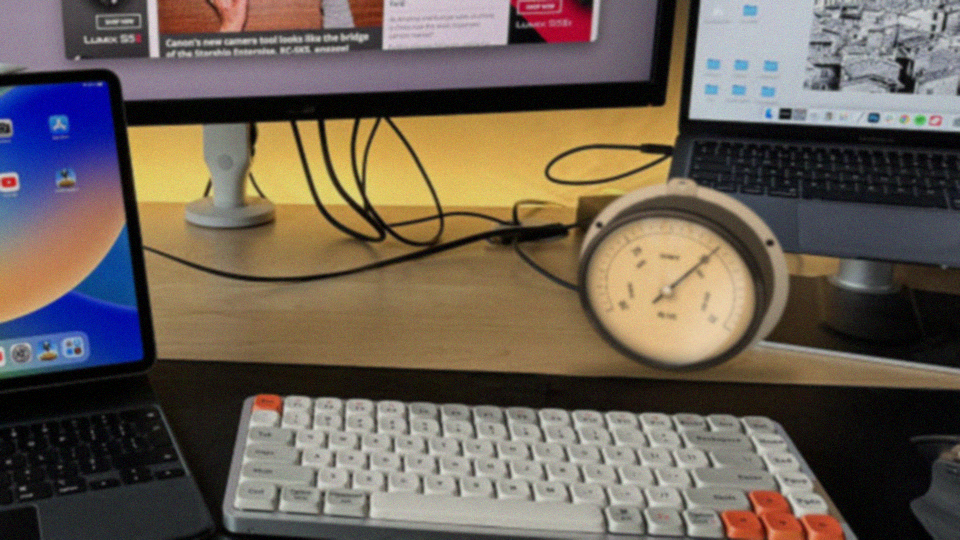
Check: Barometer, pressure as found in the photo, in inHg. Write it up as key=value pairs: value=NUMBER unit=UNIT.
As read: value=30 unit=inHg
